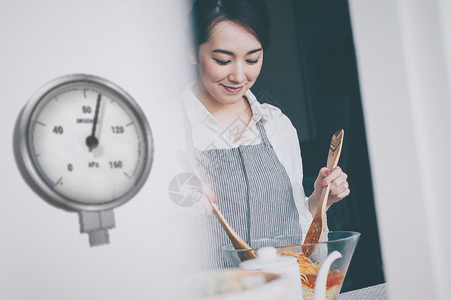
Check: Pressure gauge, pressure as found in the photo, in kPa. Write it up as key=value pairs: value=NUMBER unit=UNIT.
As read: value=90 unit=kPa
